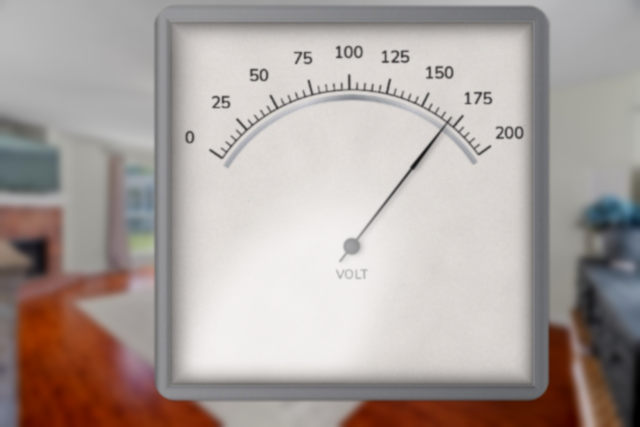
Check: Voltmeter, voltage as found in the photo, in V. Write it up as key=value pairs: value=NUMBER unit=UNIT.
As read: value=170 unit=V
